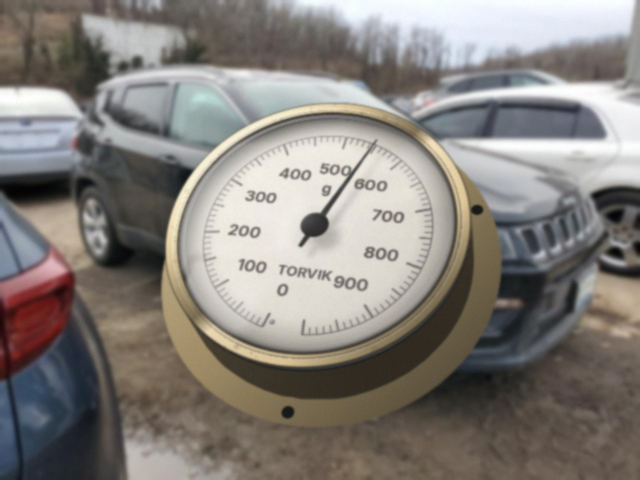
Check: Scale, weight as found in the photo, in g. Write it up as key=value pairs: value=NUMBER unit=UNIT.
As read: value=550 unit=g
